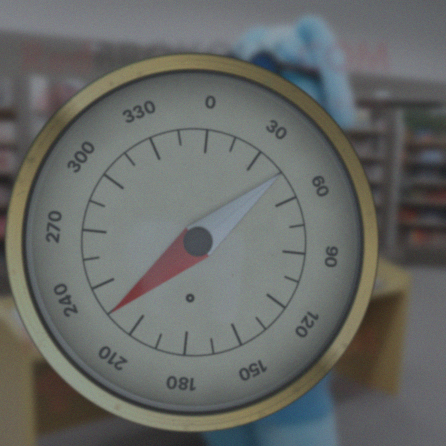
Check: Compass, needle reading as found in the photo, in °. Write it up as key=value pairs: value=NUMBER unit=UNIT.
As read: value=225 unit=°
